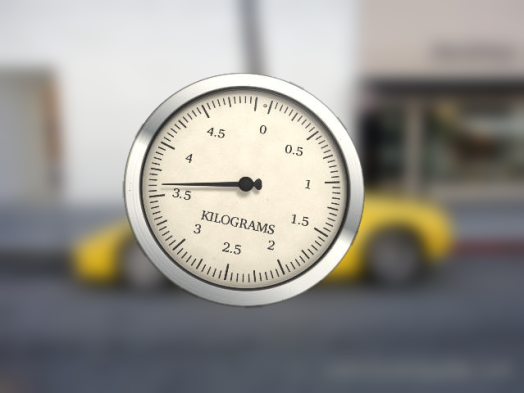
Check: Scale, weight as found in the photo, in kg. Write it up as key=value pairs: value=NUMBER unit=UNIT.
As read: value=3.6 unit=kg
